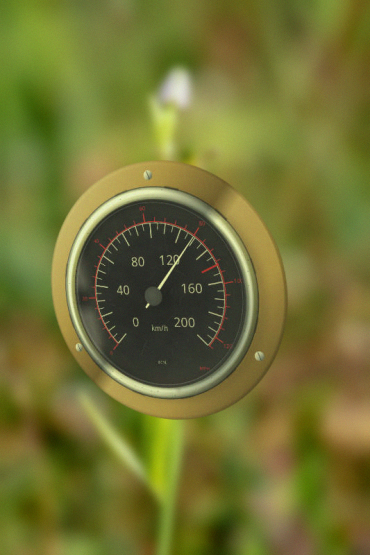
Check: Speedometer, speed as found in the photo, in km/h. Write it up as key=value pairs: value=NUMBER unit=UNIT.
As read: value=130 unit=km/h
